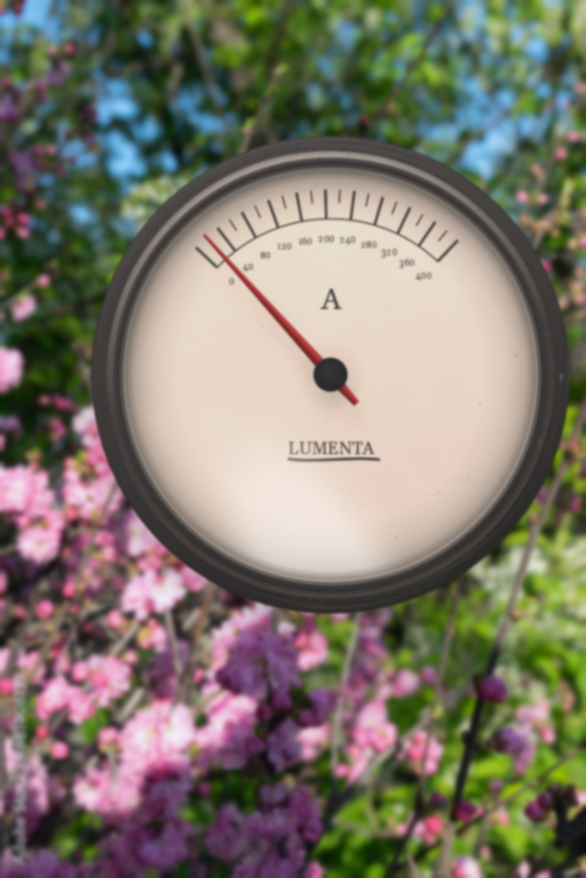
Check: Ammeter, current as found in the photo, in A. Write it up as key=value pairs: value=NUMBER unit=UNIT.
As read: value=20 unit=A
